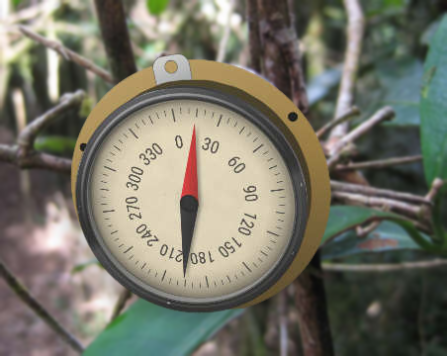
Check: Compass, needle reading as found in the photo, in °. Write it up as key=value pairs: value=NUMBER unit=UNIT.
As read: value=15 unit=°
